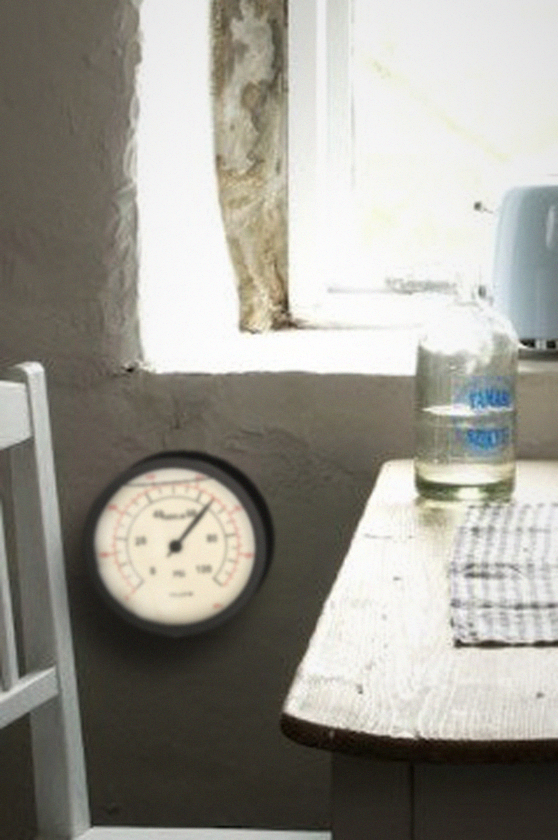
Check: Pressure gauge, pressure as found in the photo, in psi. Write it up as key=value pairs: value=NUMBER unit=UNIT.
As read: value=65 unit=psi
